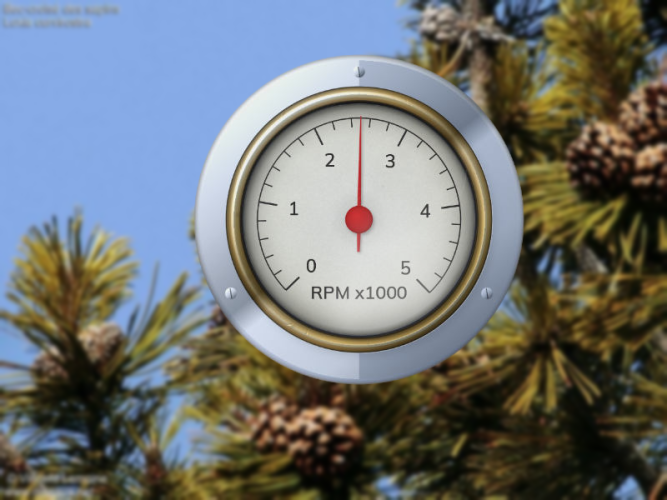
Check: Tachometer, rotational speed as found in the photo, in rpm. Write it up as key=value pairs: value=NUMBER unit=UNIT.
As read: value=2500 unit=rpm
